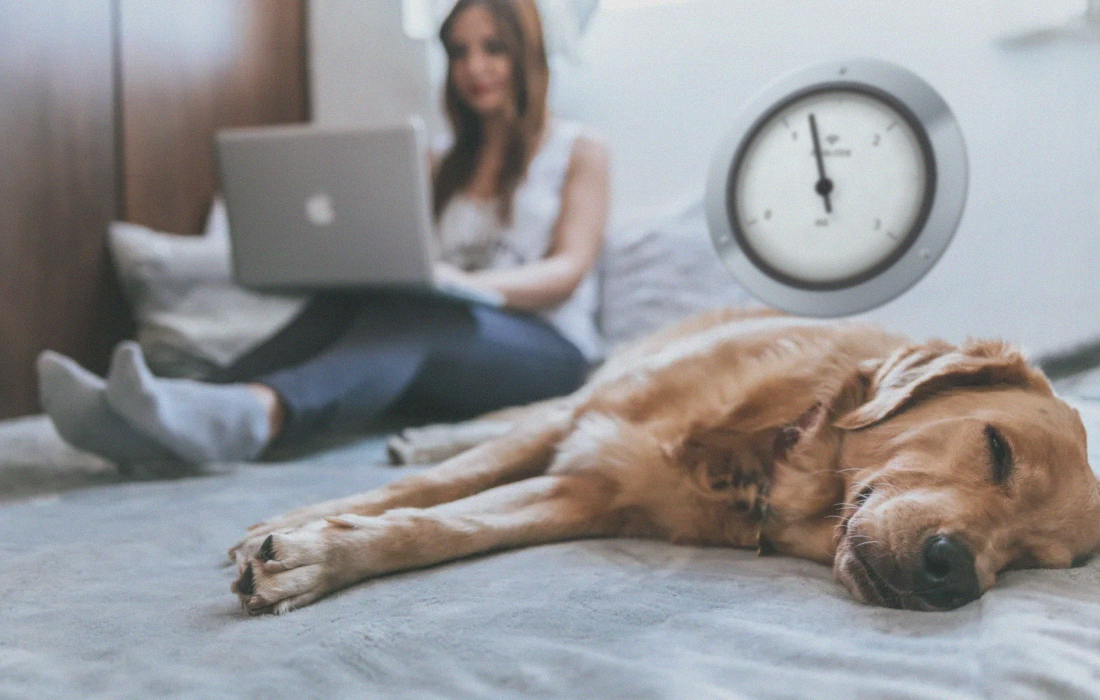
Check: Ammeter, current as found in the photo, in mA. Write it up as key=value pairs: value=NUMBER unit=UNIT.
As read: value=1.25 unit=mA
